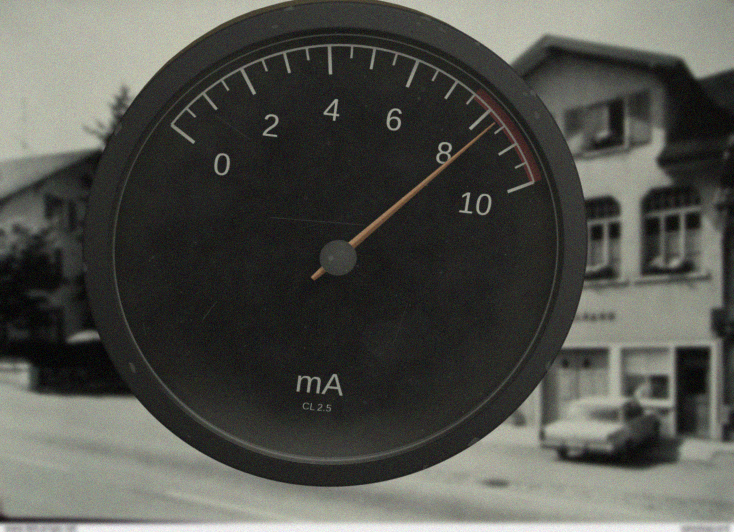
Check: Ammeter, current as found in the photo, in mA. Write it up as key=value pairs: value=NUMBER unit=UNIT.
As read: value=8.25 unit=mA
